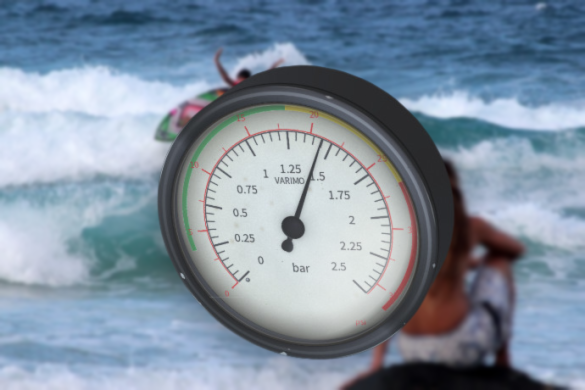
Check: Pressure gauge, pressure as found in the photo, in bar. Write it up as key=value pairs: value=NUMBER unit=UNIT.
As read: value=1.45 unit=bar
